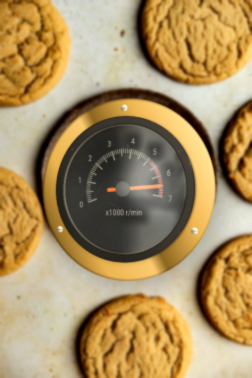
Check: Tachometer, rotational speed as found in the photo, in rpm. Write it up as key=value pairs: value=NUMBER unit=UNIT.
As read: value=6500 unit=rpm
